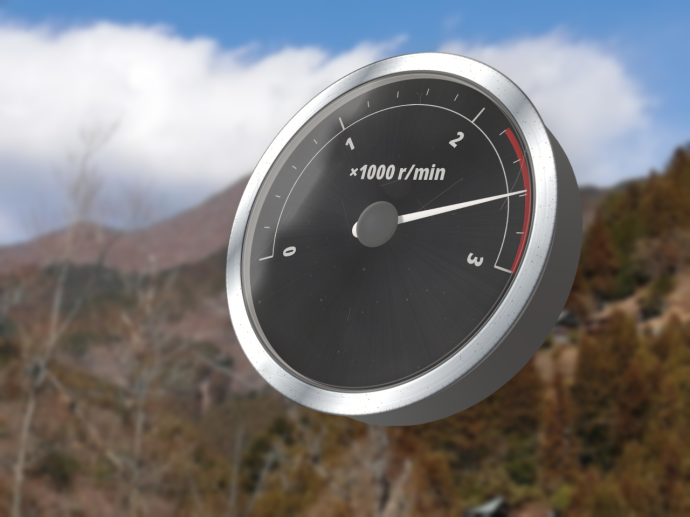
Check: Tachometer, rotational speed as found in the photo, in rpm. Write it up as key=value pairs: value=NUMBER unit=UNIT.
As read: value=2600 unit=rpm
